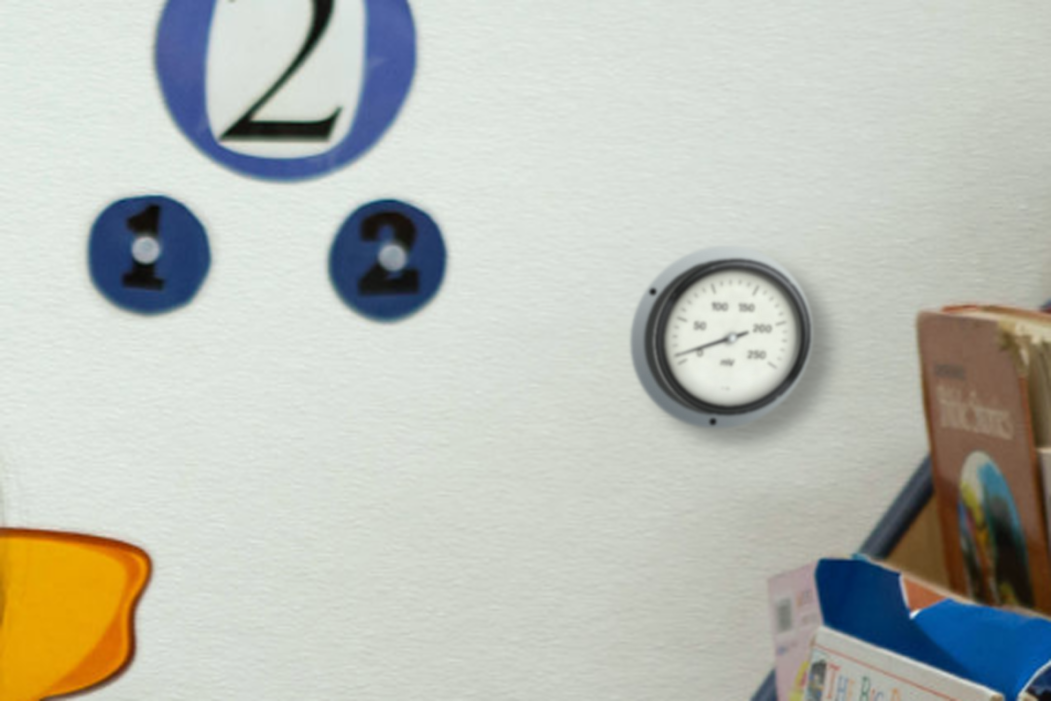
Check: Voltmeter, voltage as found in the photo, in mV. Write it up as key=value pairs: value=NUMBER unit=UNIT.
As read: value=10 unit=mV
